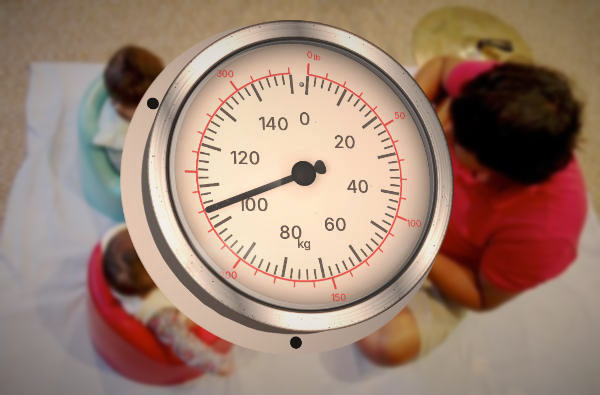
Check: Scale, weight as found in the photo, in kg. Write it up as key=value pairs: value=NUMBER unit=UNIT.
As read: value=104 unit=kg
